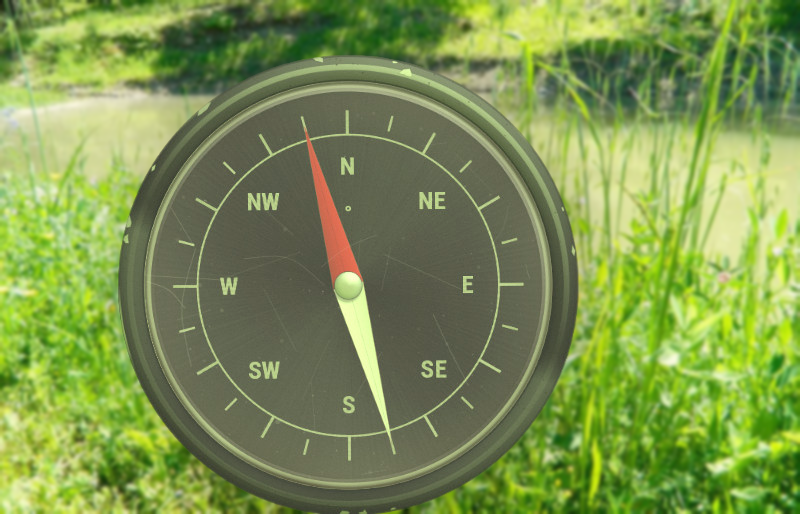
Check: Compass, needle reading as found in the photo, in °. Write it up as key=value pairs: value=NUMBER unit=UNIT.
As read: value=345 unit=°
